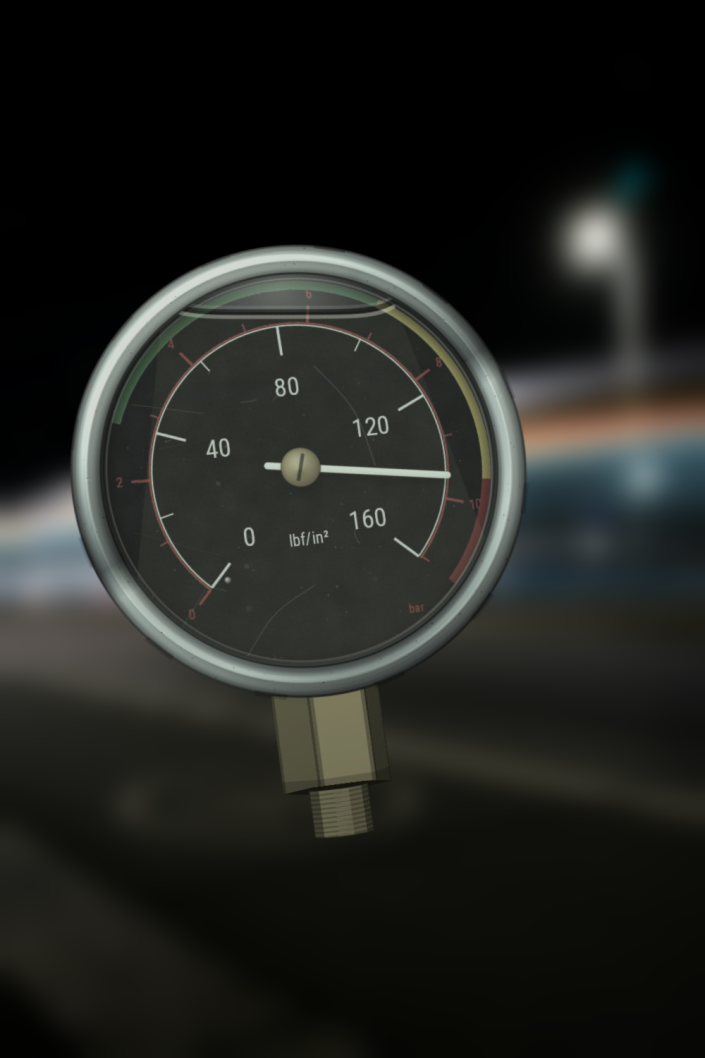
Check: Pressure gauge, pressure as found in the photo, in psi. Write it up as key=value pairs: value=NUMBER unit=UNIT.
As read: value=140 unit=psi
